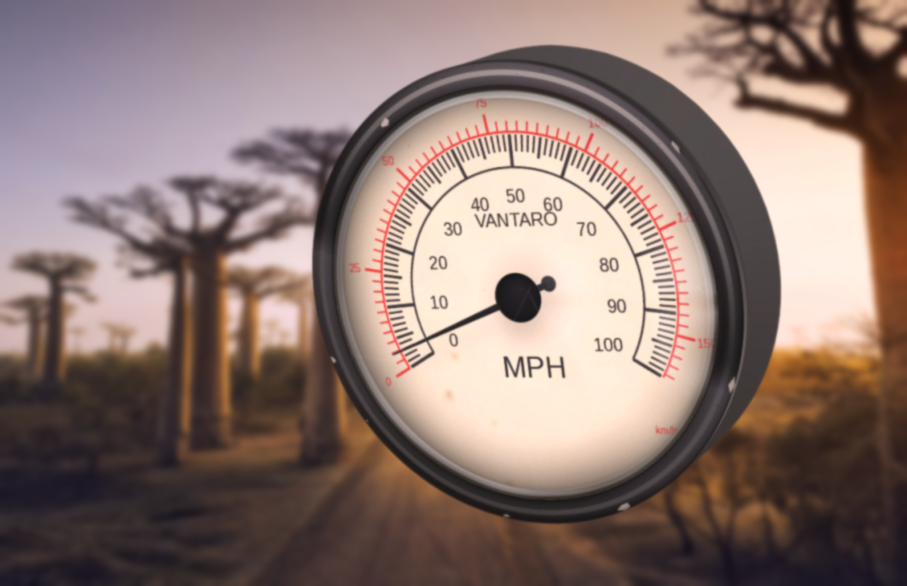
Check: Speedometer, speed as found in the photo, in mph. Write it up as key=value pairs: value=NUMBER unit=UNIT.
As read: value=3 unit=mph
